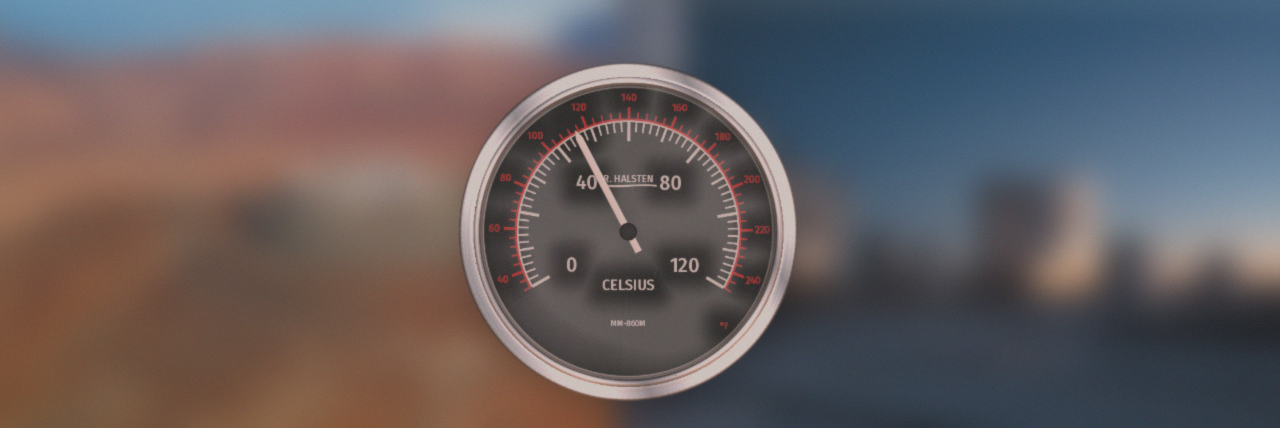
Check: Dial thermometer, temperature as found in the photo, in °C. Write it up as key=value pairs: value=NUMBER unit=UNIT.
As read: value=46 unit=°C
